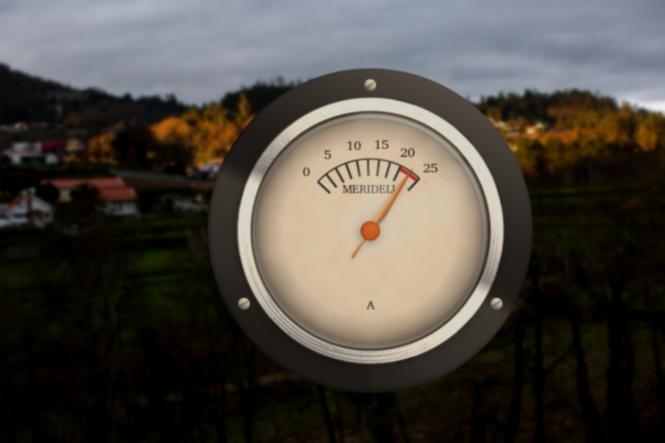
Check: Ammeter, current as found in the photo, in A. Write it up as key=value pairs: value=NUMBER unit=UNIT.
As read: value=22.5 unit=A
